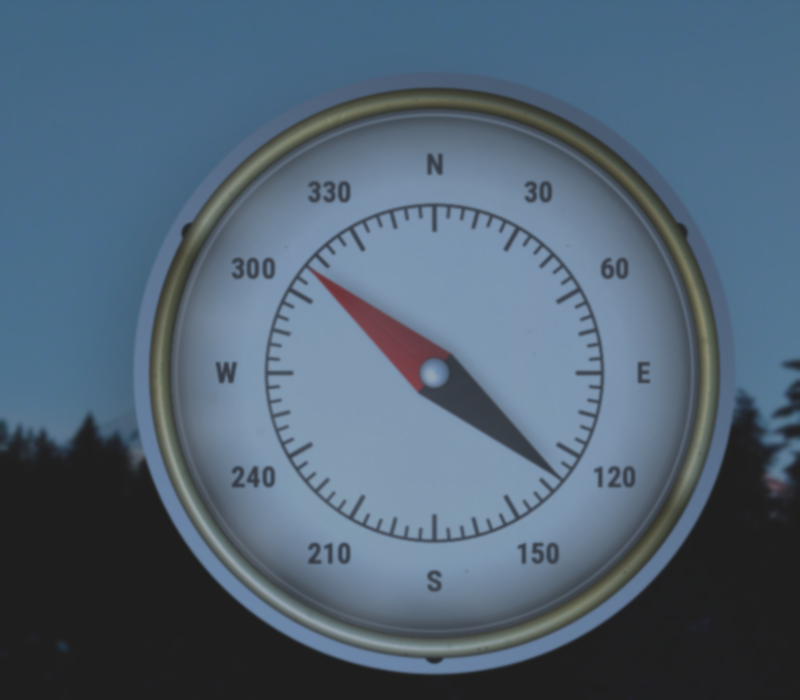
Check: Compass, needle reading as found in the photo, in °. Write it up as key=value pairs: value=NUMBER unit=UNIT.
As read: value=310 unit=°
